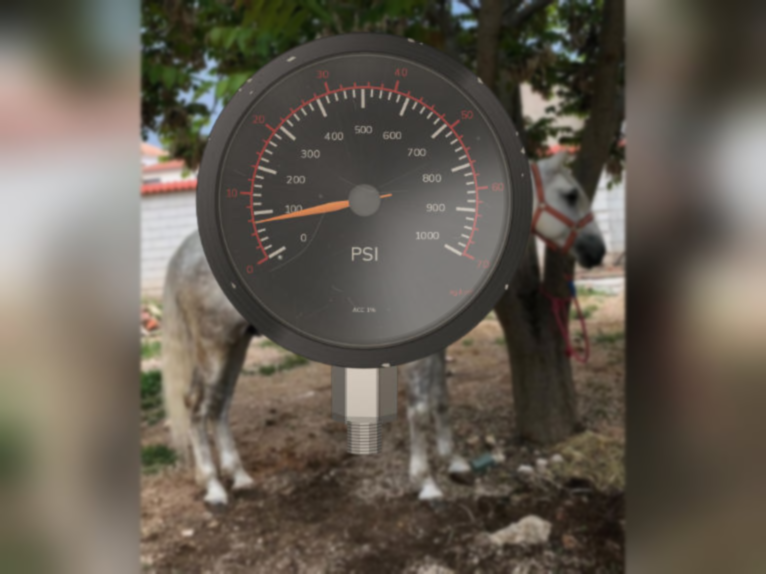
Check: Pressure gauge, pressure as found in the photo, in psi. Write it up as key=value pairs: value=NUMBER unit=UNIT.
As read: value=80 unit=psi
